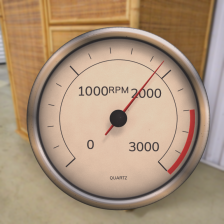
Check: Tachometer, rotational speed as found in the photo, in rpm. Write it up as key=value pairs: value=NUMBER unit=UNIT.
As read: value=1900 unit=rpm
